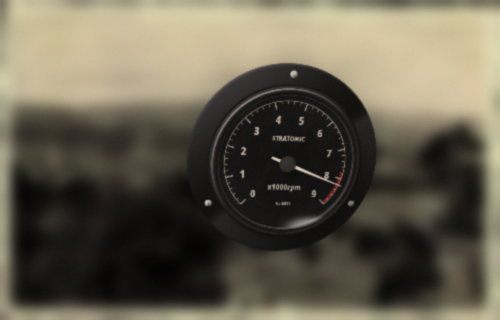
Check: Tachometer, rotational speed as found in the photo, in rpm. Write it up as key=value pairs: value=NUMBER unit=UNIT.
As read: value=8200 unit=rpm
